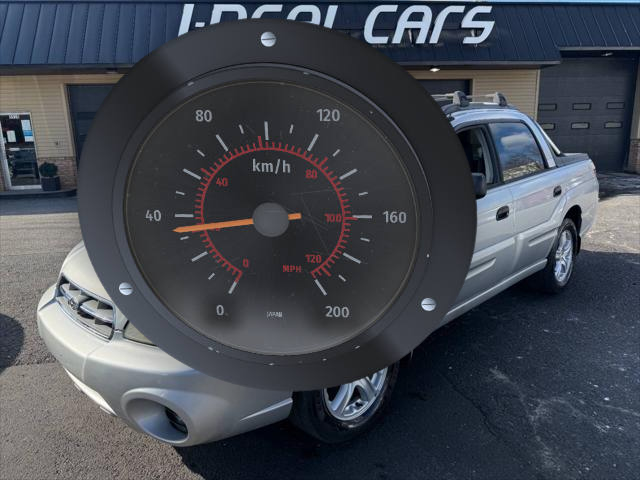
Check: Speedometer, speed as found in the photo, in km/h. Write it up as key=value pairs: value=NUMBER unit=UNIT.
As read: value=35 unit=km/h
